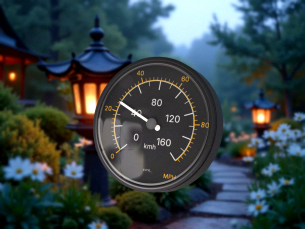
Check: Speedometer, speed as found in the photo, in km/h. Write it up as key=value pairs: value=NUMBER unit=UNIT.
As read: value=40 unit=km/h
